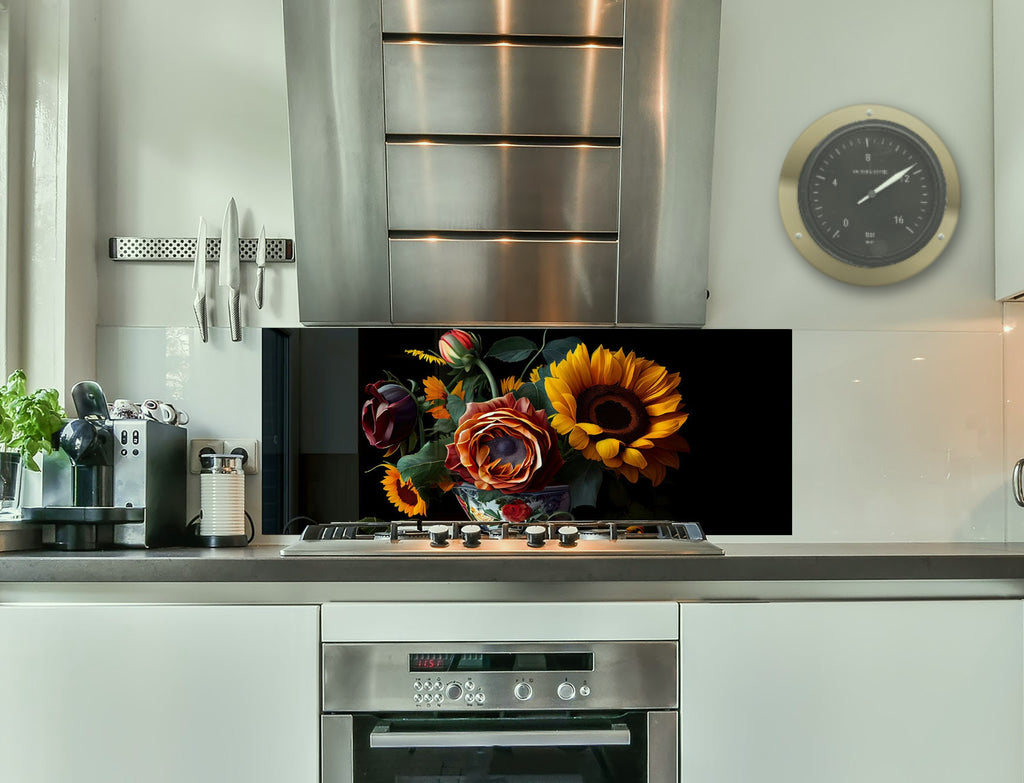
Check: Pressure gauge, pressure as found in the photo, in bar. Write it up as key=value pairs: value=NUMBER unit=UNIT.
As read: value=11.5 unit=bar
